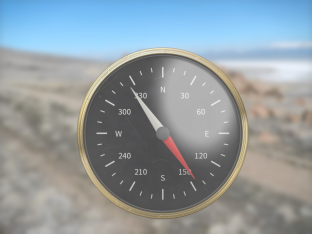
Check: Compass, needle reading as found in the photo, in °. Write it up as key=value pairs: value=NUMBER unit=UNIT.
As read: value=145 unit=°
